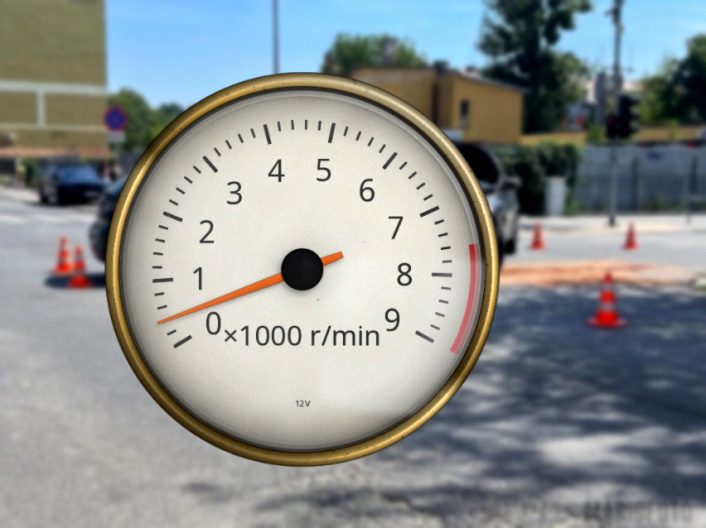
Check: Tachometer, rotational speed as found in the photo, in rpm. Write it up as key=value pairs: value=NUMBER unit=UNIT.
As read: value=400 unit=rpm
